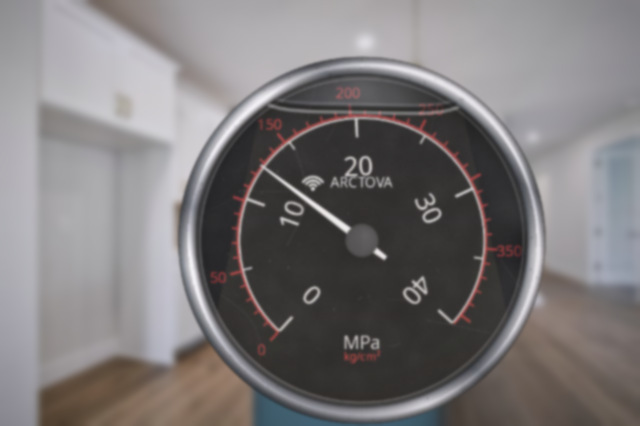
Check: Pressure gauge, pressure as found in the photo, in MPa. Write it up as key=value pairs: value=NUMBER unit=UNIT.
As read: value=12.5 unit=MPa
